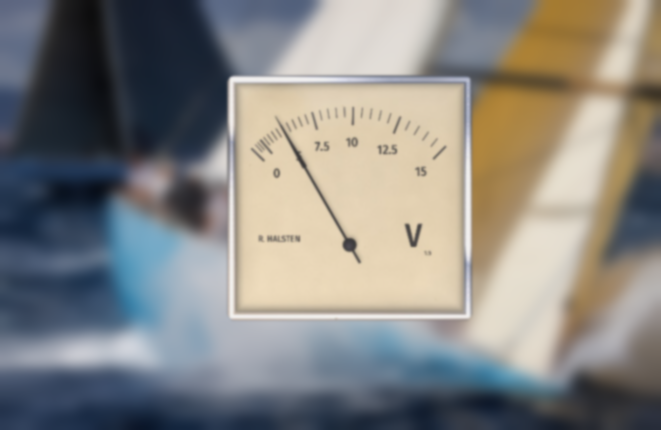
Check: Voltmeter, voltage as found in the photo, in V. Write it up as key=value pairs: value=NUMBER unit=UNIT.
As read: value=5 unit=V
